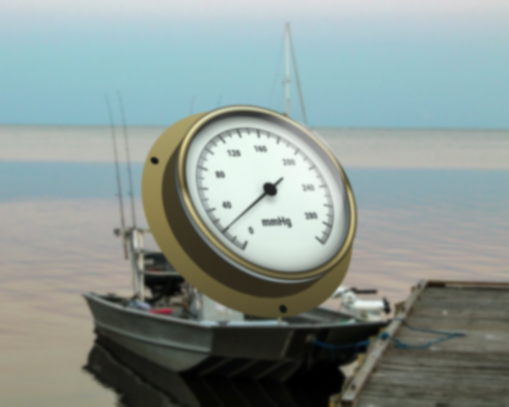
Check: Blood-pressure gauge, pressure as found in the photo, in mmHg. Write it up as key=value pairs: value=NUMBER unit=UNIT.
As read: value=20 unit=mmHg
